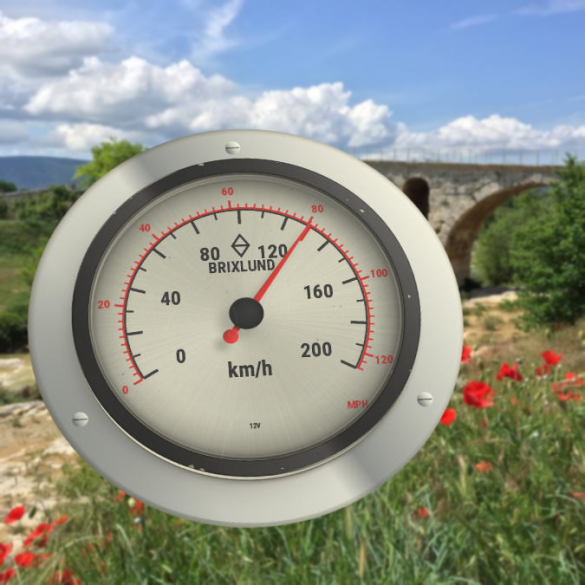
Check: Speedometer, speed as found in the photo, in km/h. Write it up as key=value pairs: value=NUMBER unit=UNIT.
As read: value=130 unit=km/h
